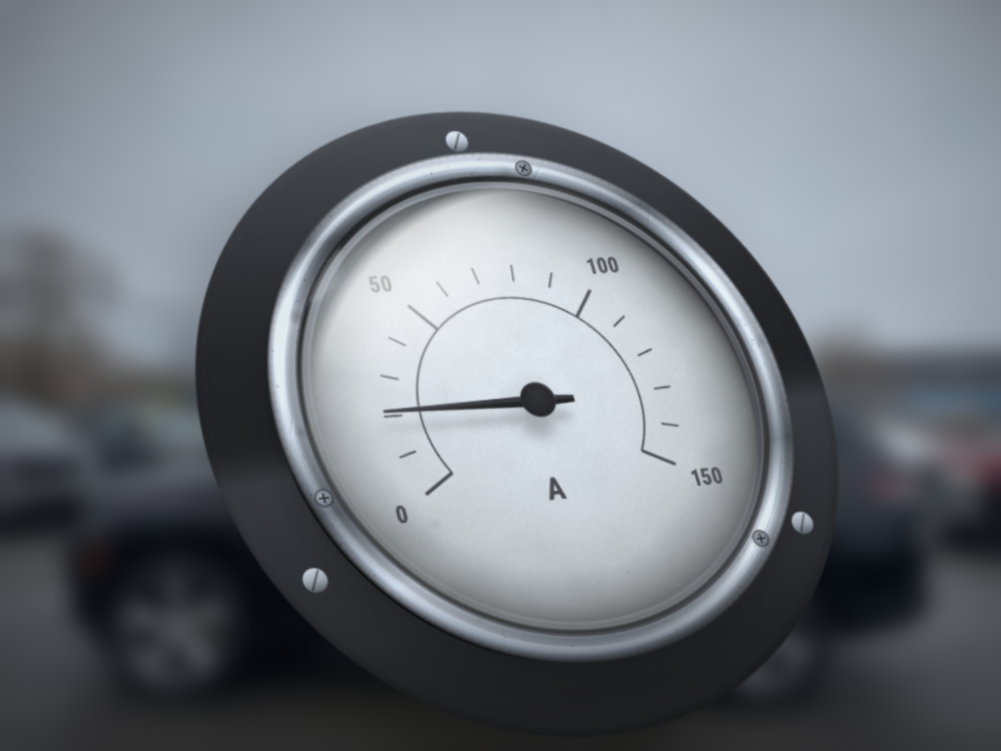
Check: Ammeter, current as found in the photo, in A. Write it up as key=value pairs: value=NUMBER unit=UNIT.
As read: value=20 unit=A
